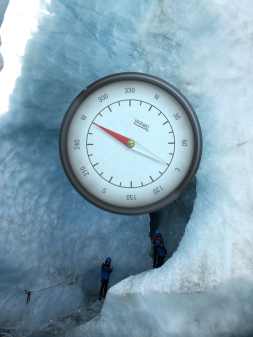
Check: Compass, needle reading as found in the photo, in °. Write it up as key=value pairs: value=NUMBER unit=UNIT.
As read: value=270 unit=°
